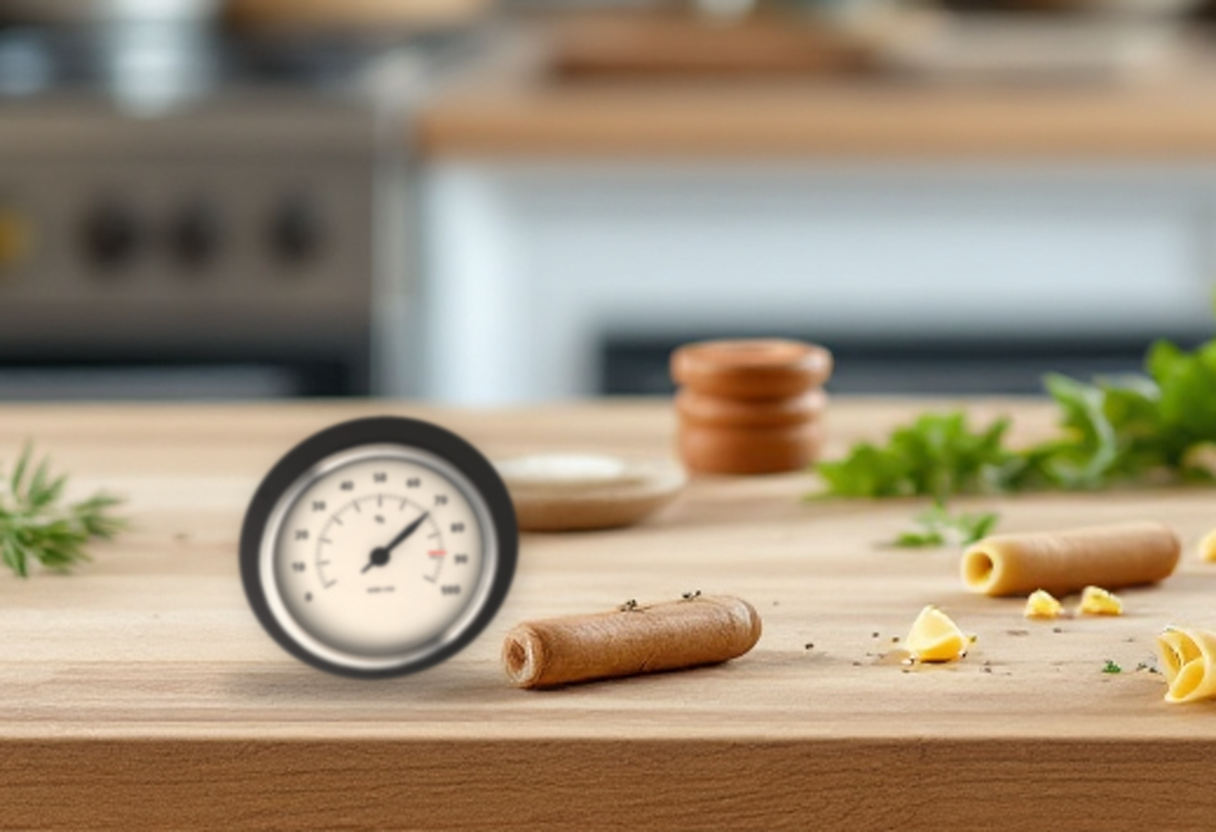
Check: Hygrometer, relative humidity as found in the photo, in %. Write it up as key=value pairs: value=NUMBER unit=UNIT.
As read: value=70 unit=%
